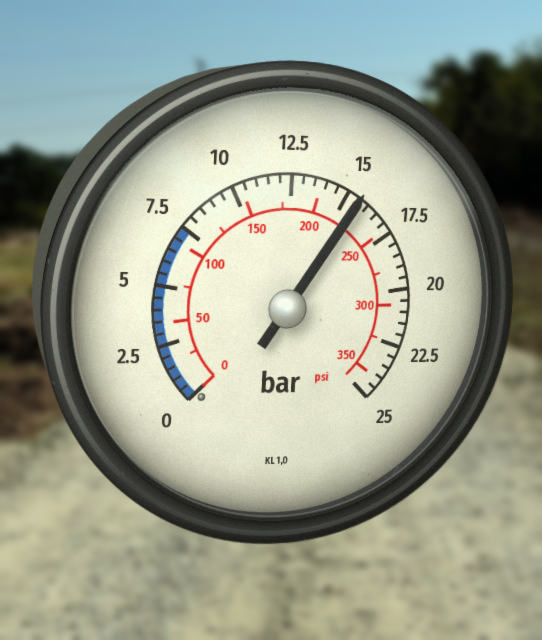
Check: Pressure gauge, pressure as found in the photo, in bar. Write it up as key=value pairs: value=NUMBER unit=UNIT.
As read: value=15.5 unit=bar
